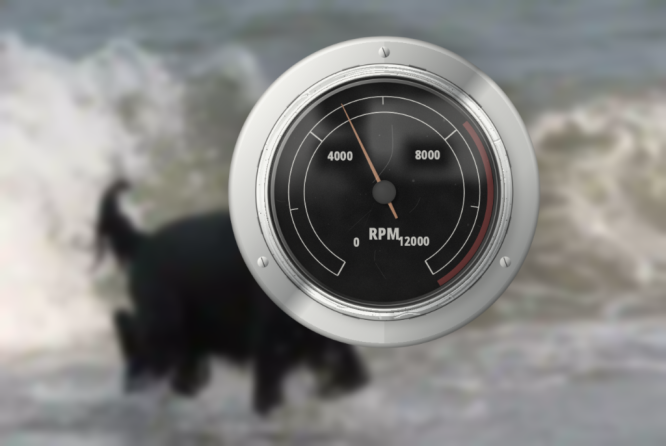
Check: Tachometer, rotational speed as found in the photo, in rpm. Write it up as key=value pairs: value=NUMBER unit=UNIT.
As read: value=5000 unit=rpm
